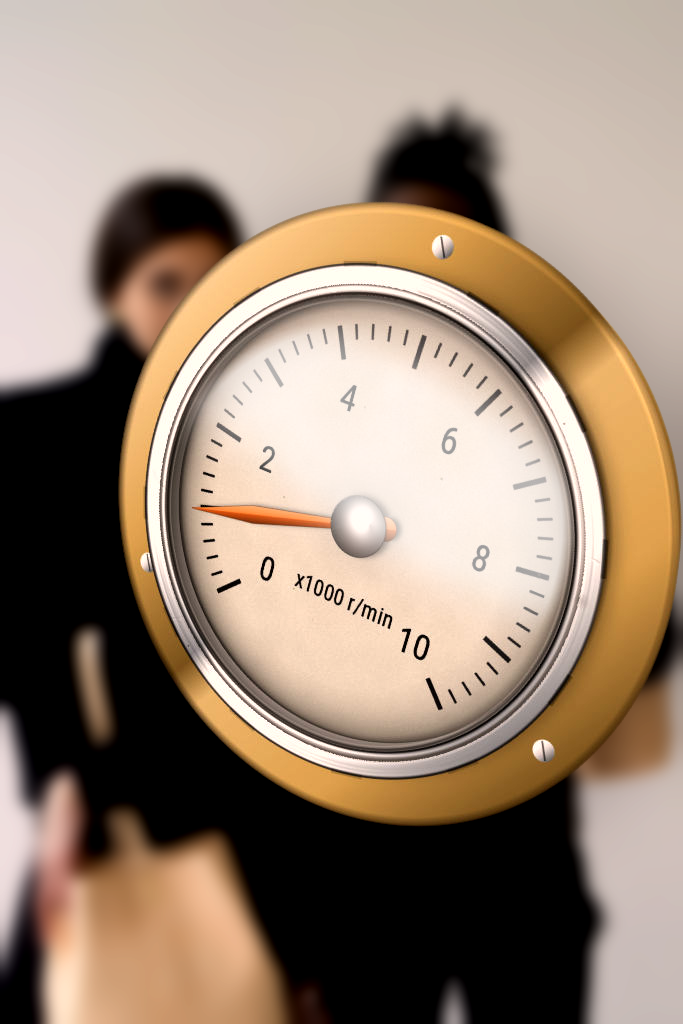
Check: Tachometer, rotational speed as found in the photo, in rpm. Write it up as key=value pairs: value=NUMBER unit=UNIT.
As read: value=1000 unit=rpm
